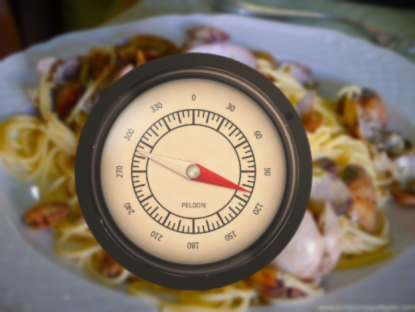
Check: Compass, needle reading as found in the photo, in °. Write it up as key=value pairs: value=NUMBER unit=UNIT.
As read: value=110 unit=°
